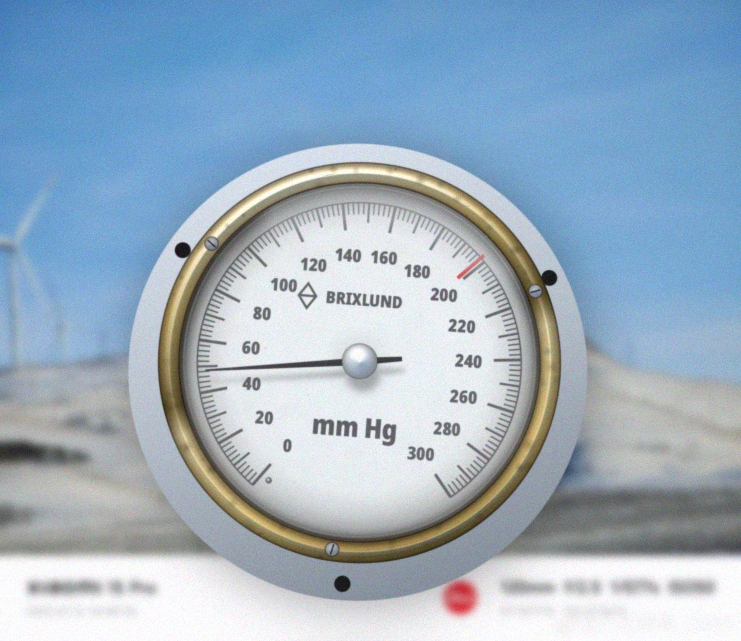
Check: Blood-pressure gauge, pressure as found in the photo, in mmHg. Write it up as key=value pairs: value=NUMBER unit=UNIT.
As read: value=48 unit=mmHg
